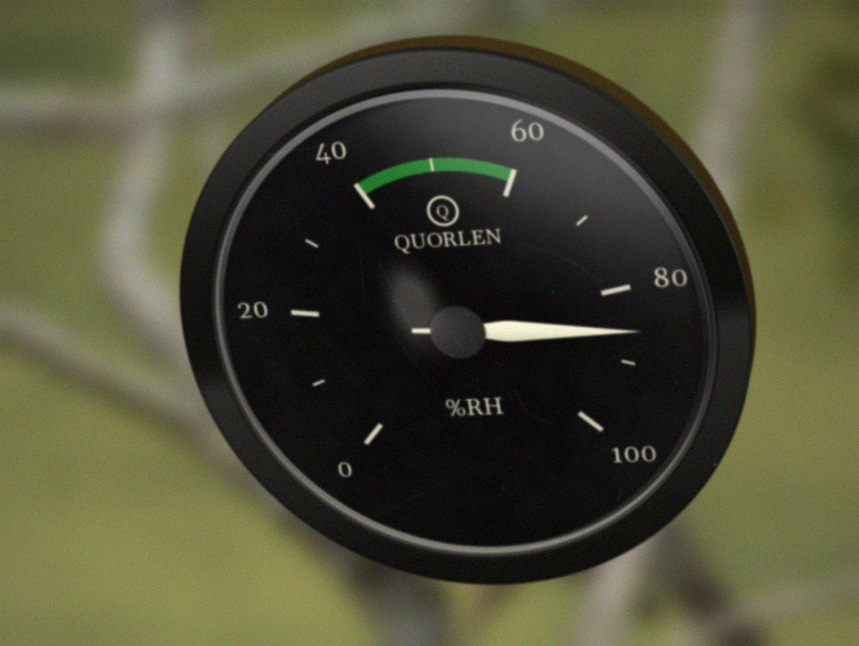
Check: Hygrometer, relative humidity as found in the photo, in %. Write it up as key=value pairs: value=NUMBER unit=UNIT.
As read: value=85 unit=%
